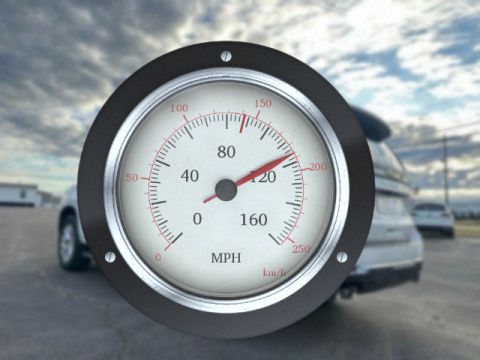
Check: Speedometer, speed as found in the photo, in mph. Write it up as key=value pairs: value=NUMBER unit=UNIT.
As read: value=116 unit=mph
